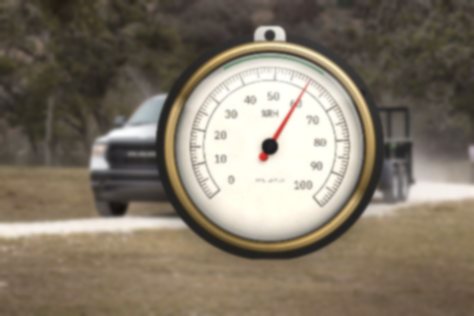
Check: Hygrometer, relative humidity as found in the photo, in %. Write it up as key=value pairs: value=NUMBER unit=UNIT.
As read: value=60 unit=%
